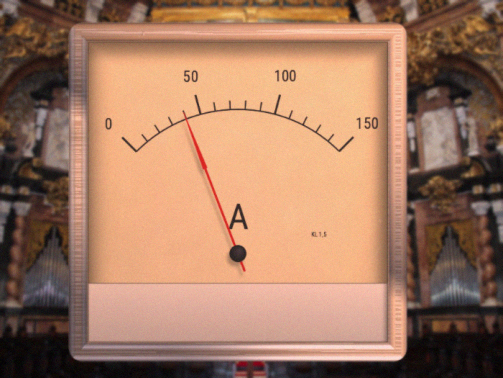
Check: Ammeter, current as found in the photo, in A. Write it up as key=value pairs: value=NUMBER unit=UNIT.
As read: value=40 unit=A
